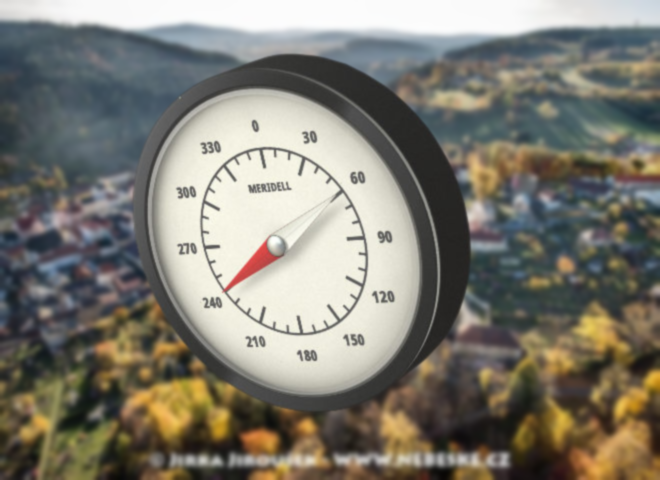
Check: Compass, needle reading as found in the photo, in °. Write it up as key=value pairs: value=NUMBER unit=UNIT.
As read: value=240 unit=°
